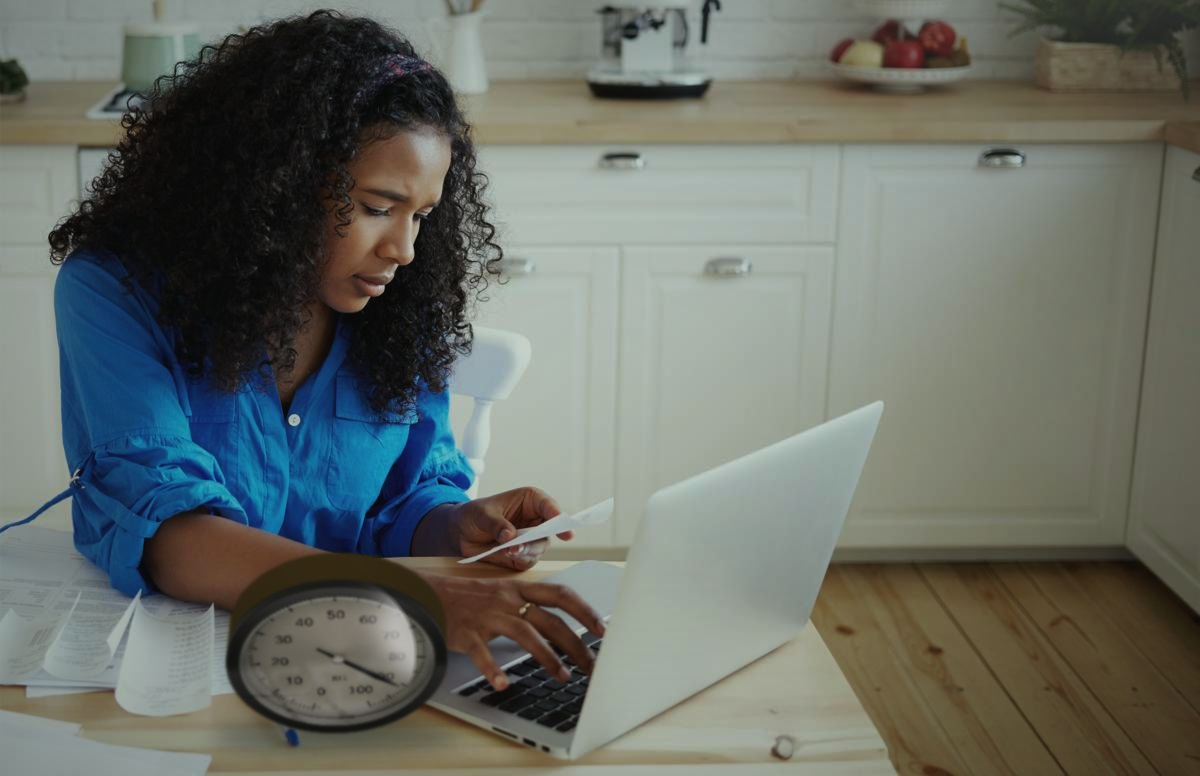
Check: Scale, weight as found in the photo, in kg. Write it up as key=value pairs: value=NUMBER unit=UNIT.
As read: value=90 unit=kg
